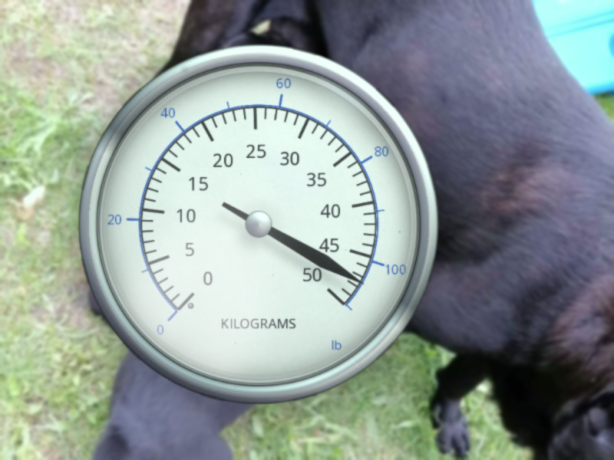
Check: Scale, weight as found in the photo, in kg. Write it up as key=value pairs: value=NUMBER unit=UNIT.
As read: value=47.5 unit=kg
